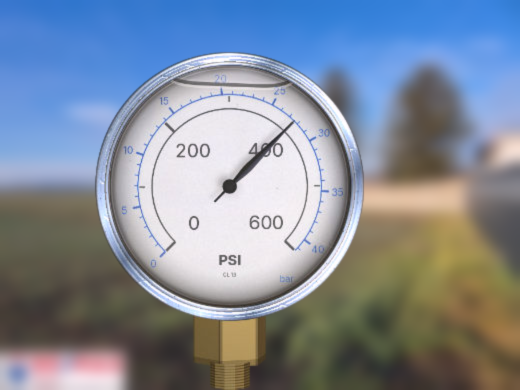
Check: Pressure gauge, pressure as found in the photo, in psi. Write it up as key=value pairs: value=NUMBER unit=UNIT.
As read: value=400 unit=psi
